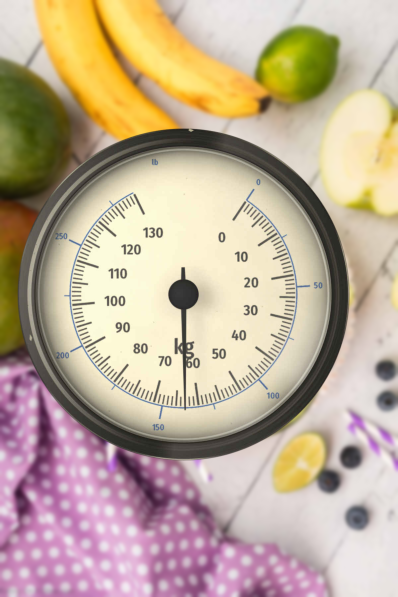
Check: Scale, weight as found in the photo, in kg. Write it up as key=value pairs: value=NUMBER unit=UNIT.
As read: value=63 unit=kg
